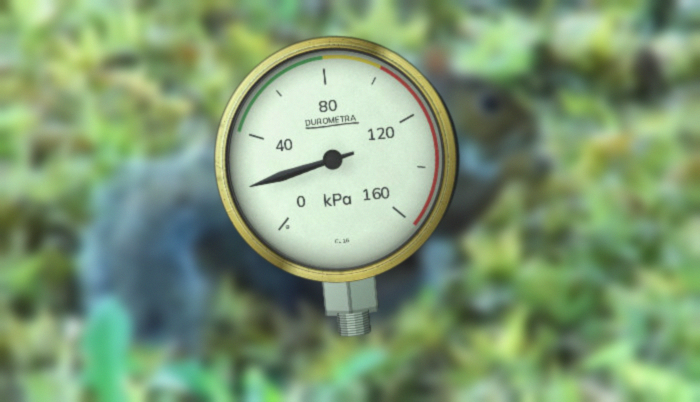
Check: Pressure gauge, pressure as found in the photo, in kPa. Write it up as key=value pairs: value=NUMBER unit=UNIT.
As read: value=20 unit=kPa
